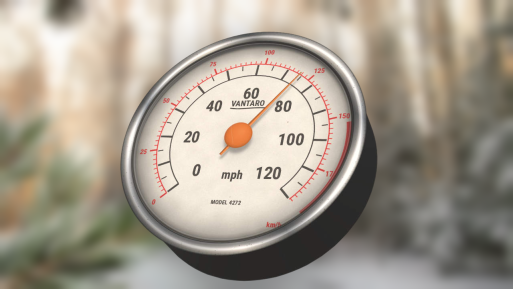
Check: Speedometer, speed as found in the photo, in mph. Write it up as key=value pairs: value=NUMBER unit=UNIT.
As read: value=75 unit=mph
